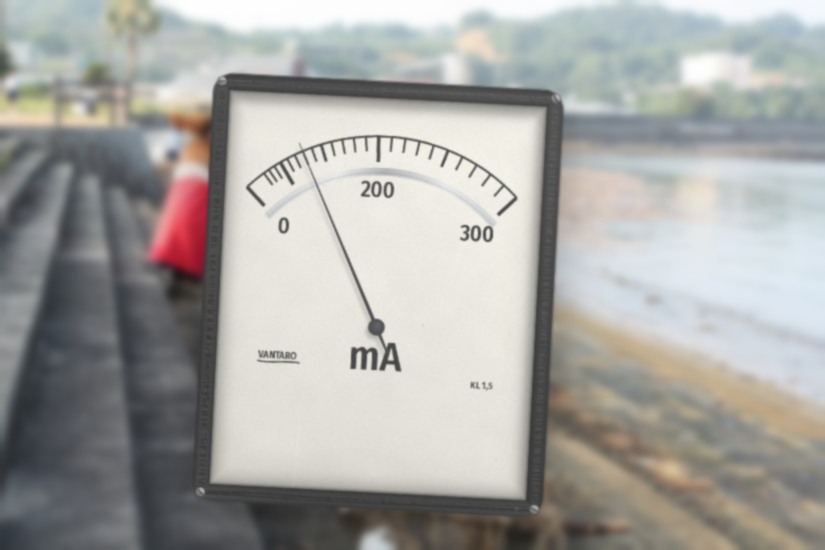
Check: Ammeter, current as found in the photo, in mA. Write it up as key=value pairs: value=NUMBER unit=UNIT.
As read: value=130 unit=mA
